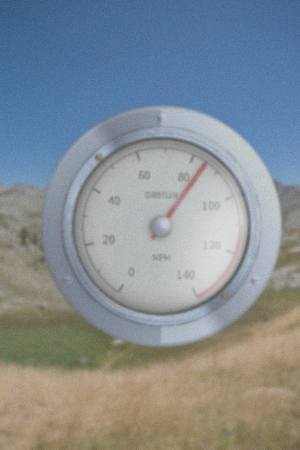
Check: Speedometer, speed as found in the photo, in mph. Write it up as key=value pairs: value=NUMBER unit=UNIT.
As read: value=85 unit=mph
